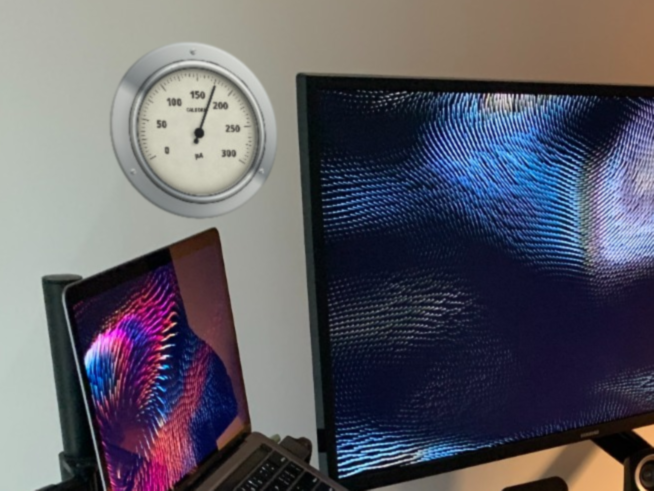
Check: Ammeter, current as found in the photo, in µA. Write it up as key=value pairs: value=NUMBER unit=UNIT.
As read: value=175 unit=µA
